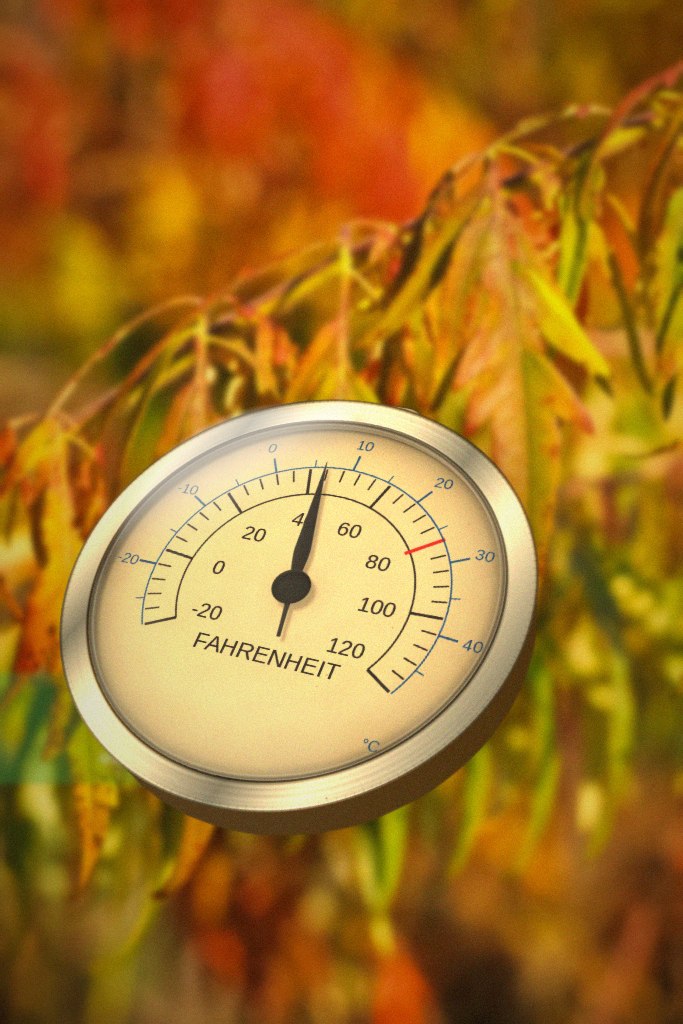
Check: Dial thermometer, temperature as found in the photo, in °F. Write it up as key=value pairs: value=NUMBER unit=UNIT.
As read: value=44 unit=°F
